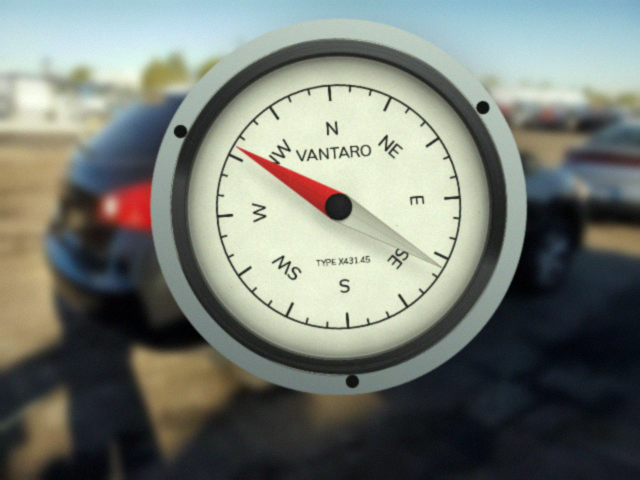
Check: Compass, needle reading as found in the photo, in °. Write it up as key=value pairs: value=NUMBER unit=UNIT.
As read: value=305 unit=°
